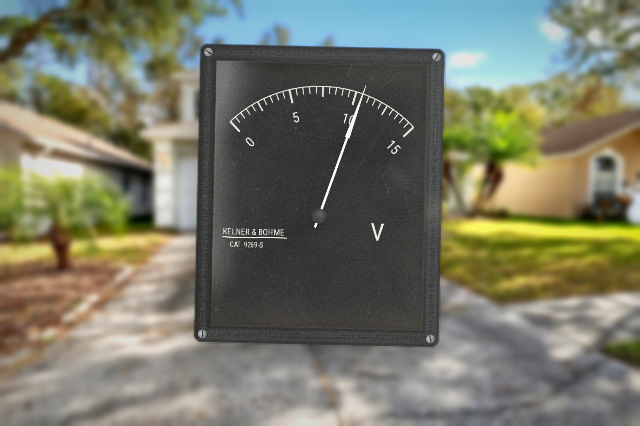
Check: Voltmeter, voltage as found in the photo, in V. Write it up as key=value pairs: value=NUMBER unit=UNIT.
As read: value=10.5 unit=V
